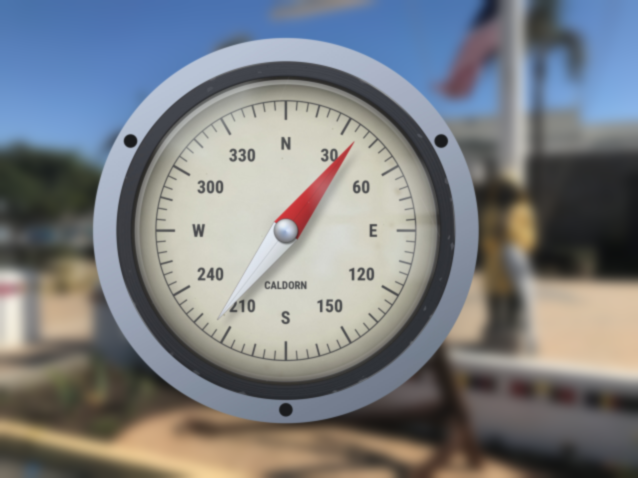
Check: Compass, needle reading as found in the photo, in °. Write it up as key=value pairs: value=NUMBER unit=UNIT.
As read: value=37.5 unit=°
